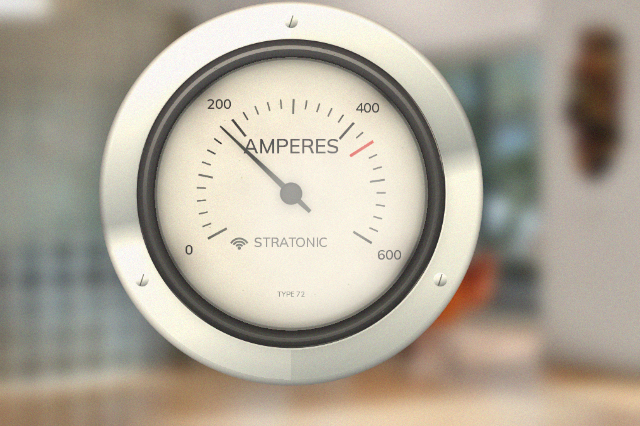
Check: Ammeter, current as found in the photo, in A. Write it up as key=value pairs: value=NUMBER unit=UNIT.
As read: value=180 unit=A
